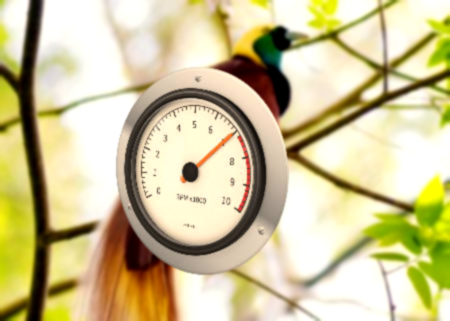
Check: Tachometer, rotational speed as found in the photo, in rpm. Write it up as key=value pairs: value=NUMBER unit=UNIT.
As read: value=7000 unit=rpm
